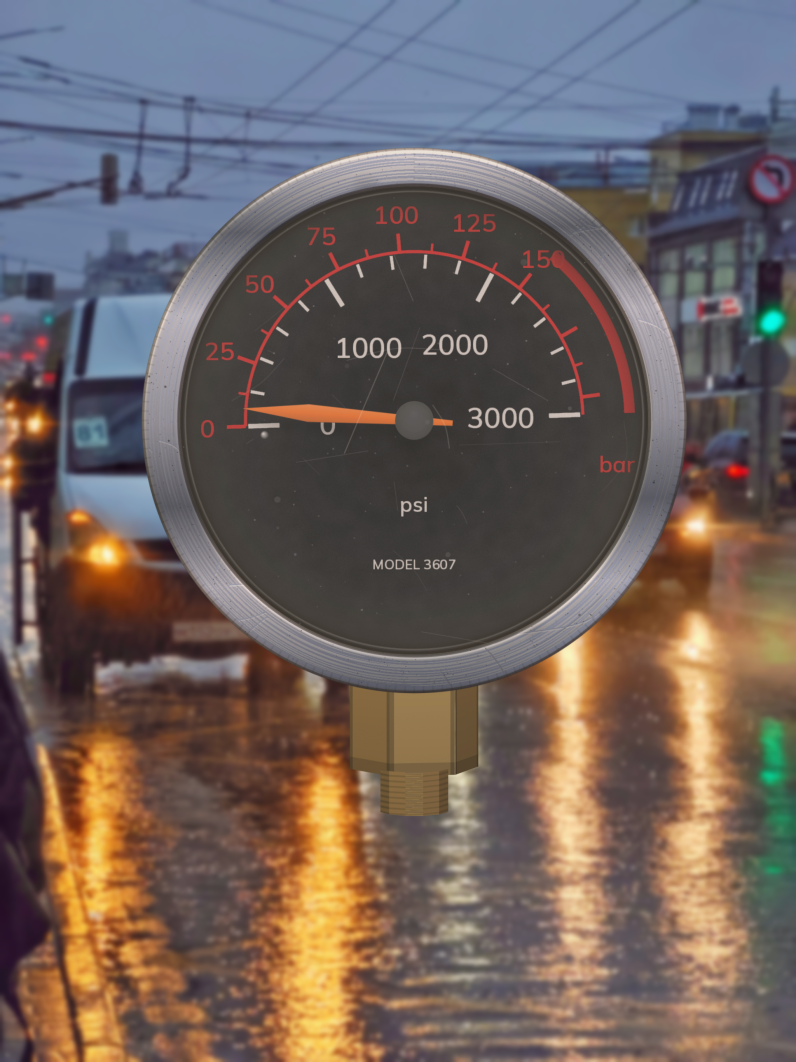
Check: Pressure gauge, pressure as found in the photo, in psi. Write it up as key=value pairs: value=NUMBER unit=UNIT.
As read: value=100 unit=psi
